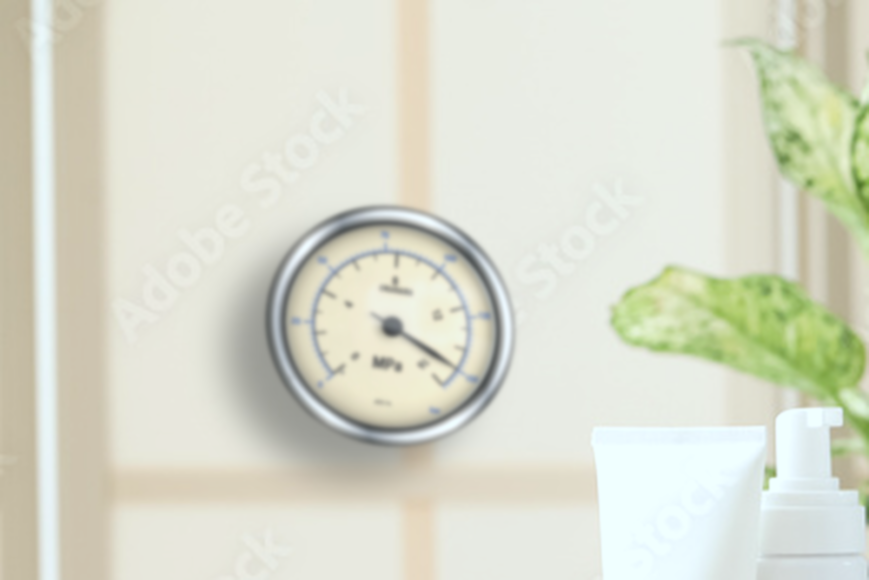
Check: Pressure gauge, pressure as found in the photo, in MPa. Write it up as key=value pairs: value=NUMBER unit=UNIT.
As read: value=15 unit=MPa
